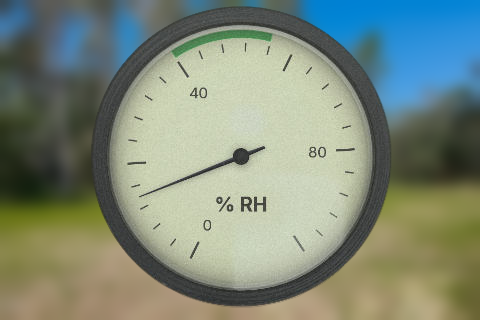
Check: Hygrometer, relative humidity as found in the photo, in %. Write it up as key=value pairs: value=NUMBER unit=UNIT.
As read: value=14 unit=%
